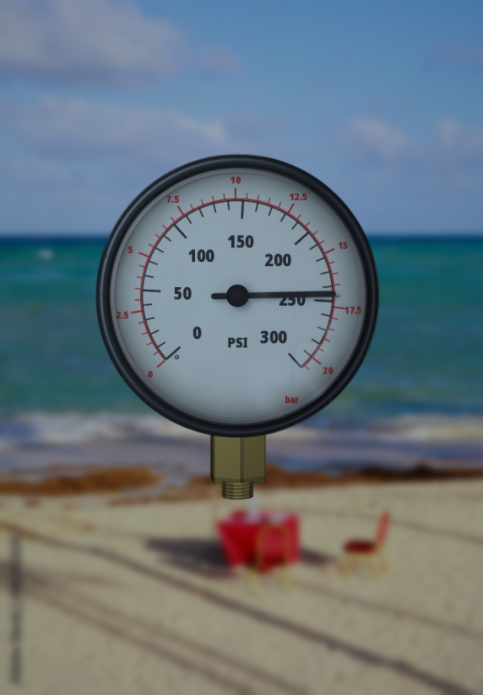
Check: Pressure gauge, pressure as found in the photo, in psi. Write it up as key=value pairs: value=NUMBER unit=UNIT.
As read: value=245 unit=psi
